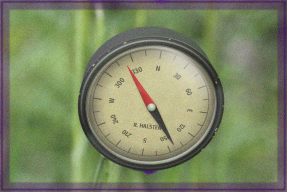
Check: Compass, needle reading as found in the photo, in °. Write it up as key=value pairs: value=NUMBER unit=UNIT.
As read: value=322.5 unit=°
